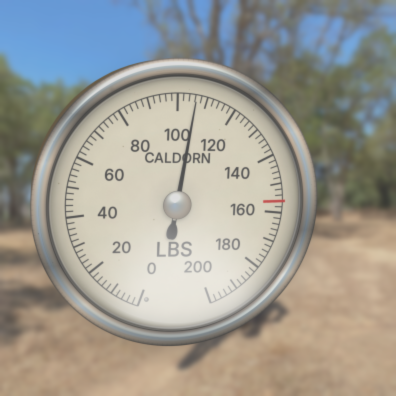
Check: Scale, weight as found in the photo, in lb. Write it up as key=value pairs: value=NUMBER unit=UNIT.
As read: value=106 unit=lb
